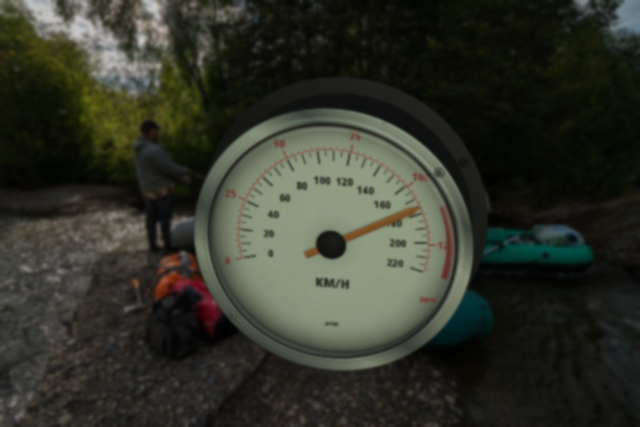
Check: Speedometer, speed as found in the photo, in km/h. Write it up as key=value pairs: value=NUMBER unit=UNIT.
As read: value=175 unit=km/h
